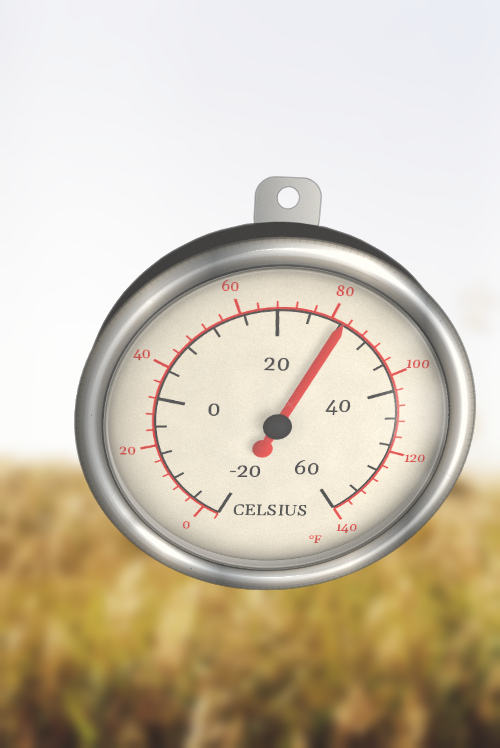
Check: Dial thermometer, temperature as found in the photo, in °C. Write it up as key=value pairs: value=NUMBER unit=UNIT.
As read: value=28 unit=°C
